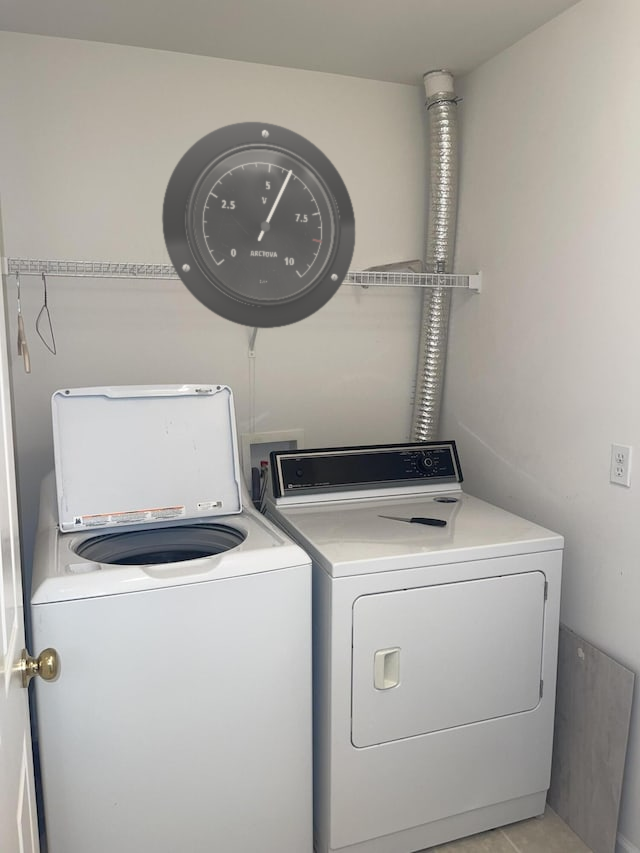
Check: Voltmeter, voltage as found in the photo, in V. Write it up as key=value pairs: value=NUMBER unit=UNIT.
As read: value=5.75 unit=V
